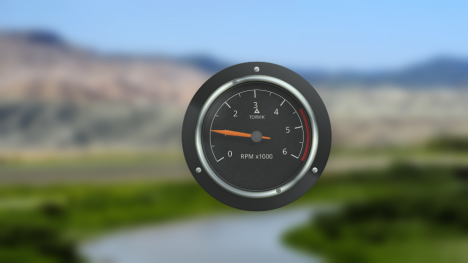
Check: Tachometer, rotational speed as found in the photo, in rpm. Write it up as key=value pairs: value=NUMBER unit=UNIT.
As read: value=1000 unit=rpm
